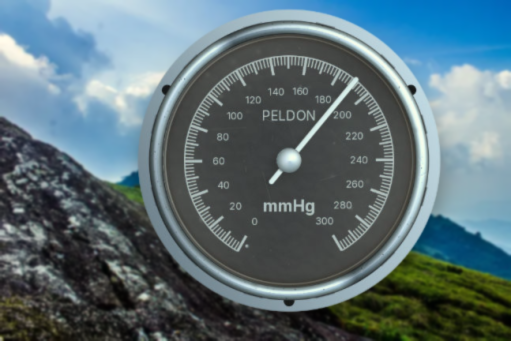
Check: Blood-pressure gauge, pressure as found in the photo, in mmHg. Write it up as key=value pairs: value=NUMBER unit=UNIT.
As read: value=190 unit=mmHg
